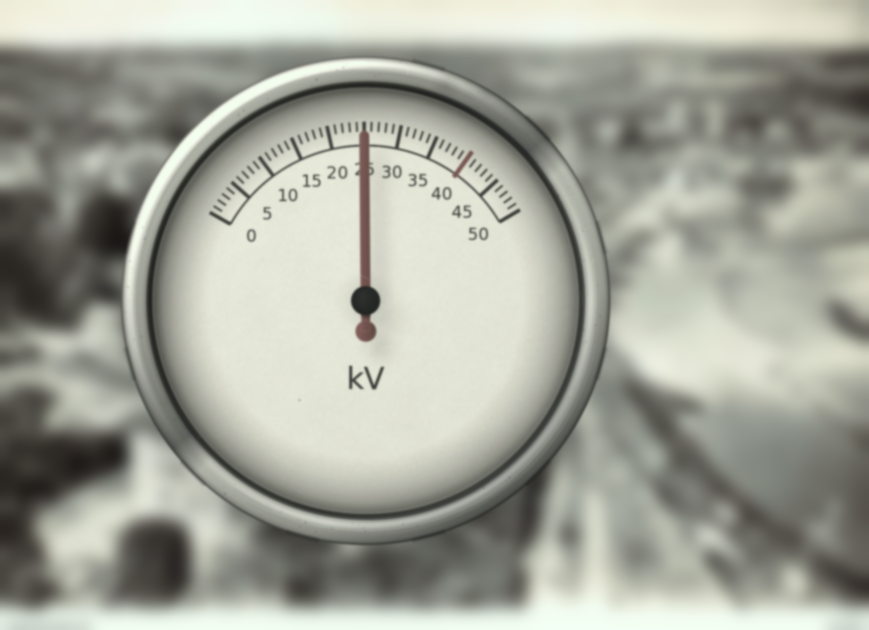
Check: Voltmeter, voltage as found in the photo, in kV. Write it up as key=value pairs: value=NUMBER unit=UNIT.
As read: value=25 unit=kV
